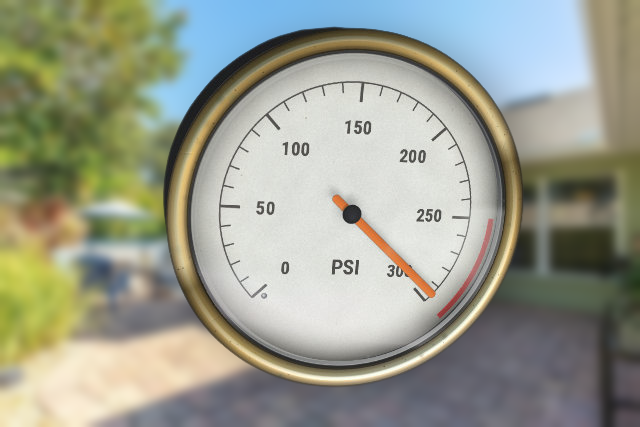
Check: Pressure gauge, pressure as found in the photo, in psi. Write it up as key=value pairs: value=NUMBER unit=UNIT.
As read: value=295 unit=psi
